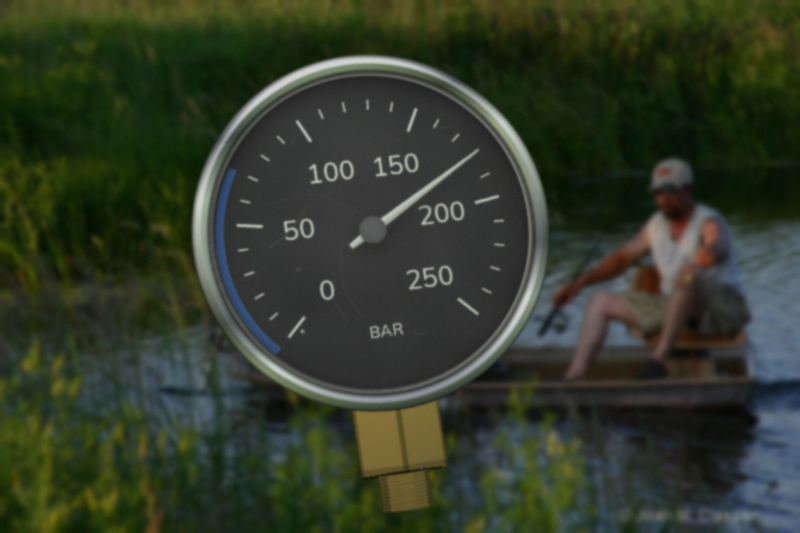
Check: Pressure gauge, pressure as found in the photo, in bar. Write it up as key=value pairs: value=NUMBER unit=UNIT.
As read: value=180 unit=bar
